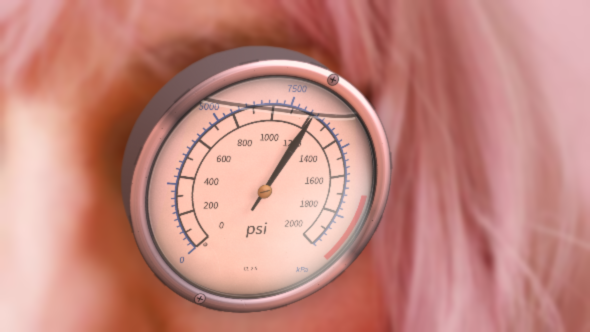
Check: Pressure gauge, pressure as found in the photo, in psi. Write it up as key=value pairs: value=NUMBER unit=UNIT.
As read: value=1200 unit=psi
